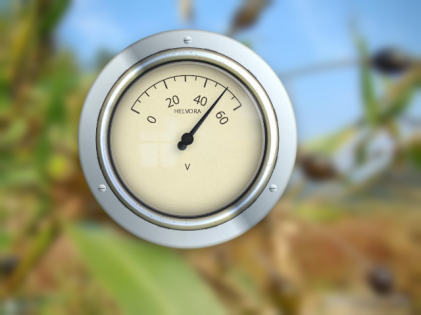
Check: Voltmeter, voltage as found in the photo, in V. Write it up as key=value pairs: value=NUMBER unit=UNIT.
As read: value=50 unit=V
